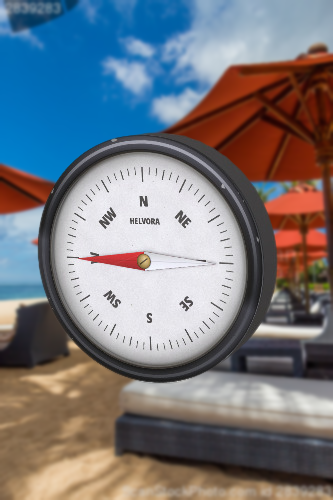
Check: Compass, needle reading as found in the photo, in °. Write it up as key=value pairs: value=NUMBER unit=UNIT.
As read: value=270 unit=°
